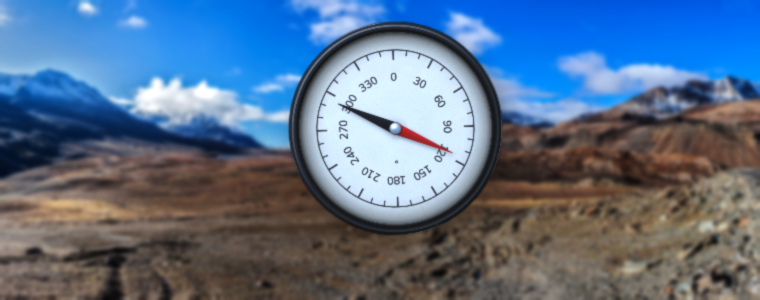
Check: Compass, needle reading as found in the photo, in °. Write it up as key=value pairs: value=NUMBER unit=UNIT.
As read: value=115 unit=°
